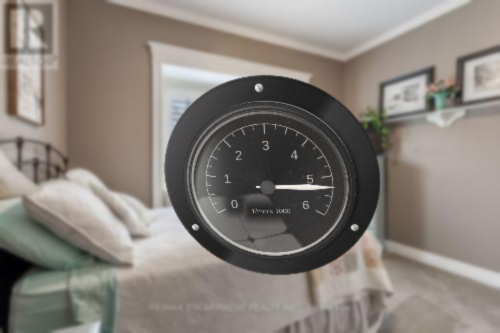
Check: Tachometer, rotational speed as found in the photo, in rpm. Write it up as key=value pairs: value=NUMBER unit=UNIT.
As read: value=5250 unit=rpm
